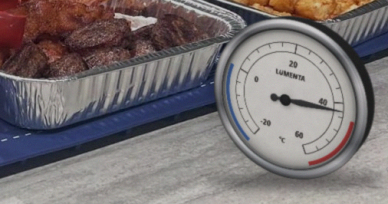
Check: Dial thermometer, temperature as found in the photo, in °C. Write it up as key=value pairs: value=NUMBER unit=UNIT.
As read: value=42 unit=°C
